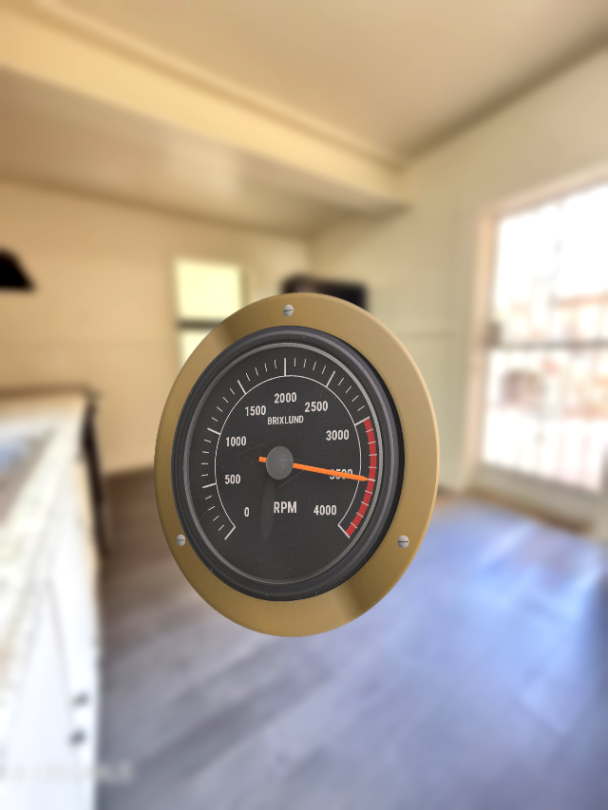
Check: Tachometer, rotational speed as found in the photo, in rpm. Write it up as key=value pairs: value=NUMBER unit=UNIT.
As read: value=3500 unit=rpm
